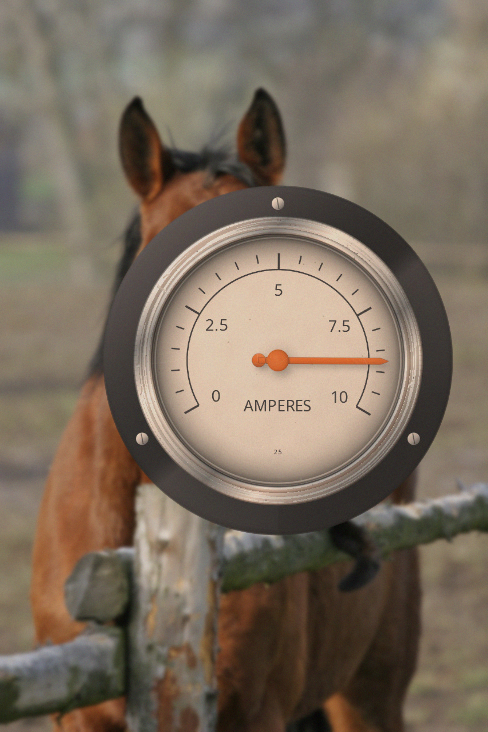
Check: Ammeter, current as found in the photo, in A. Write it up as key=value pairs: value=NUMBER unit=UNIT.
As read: value=8.75 unit=A
